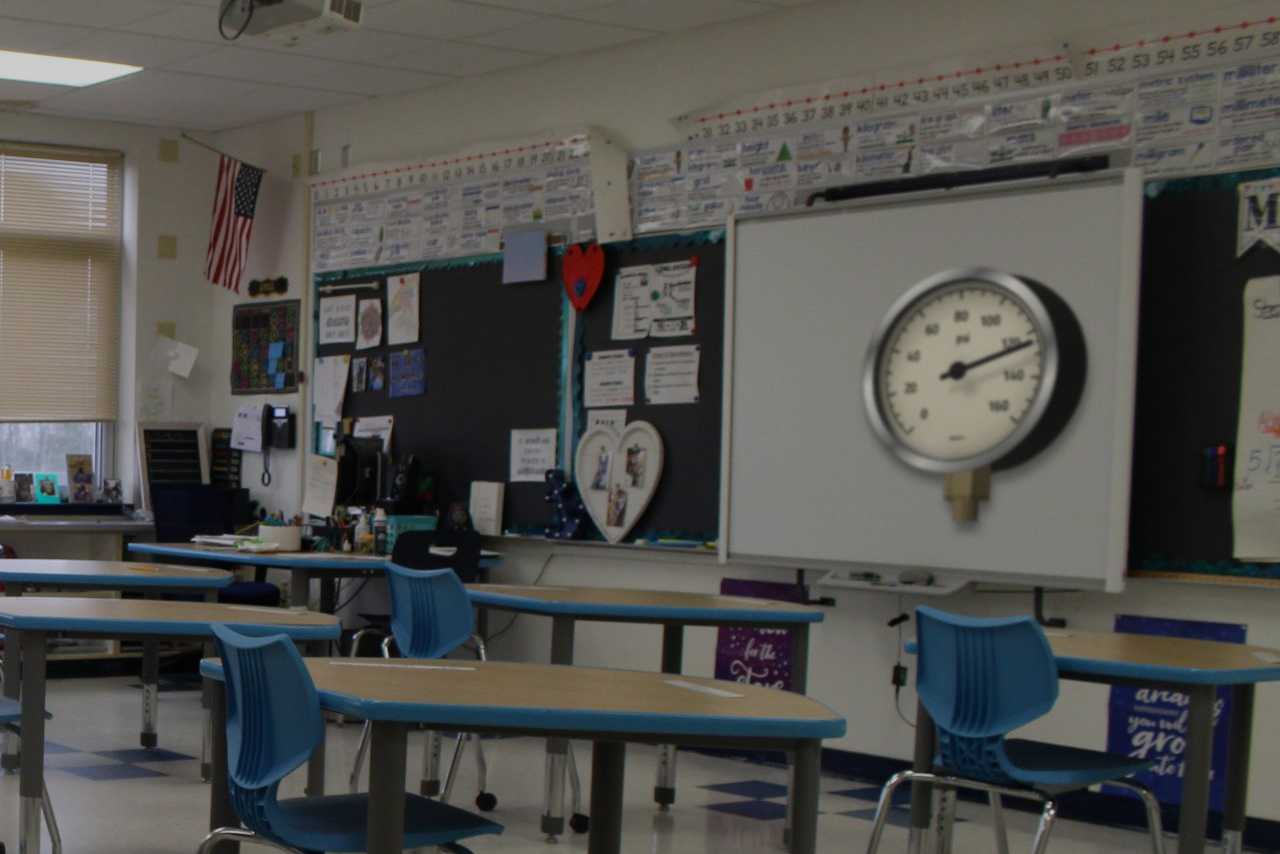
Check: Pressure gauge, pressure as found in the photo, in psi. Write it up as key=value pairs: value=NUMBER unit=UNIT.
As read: value=125 unit=psi
